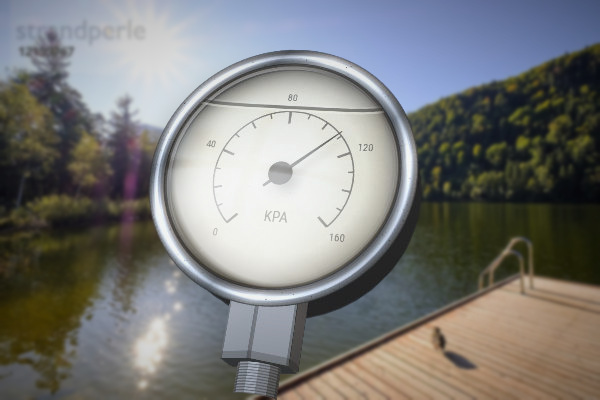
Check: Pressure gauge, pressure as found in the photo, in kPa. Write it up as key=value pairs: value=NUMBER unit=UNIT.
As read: value=110 unit=kPa
